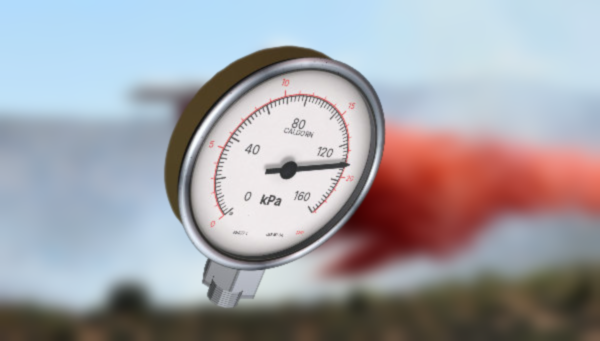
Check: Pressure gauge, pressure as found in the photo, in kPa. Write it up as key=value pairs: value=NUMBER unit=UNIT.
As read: value=130 unit=kPa
